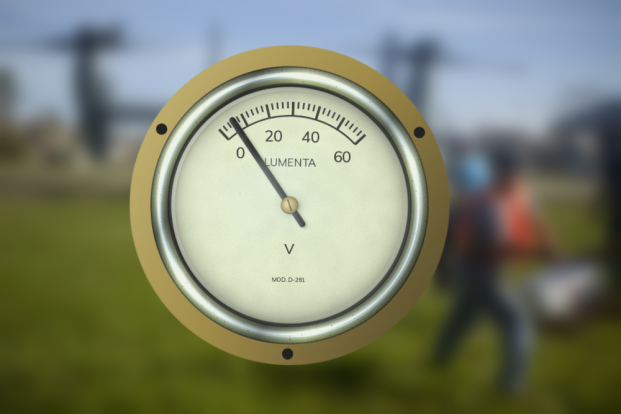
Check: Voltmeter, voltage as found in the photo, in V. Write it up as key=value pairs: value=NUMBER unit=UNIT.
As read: value=6 unit=V
